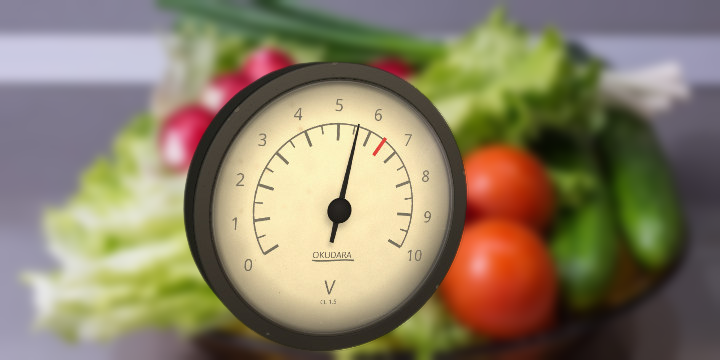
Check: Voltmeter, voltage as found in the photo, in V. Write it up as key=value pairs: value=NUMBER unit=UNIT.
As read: value=5.5 unit=V
